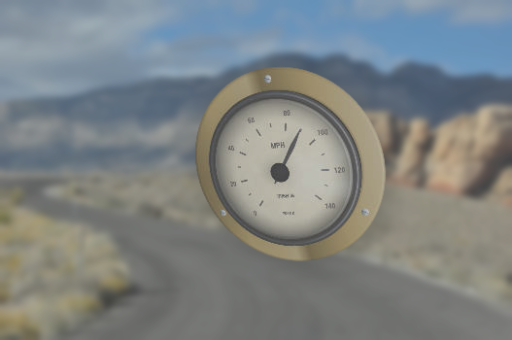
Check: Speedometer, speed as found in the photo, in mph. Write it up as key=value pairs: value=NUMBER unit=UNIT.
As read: value=90 unit=mph
